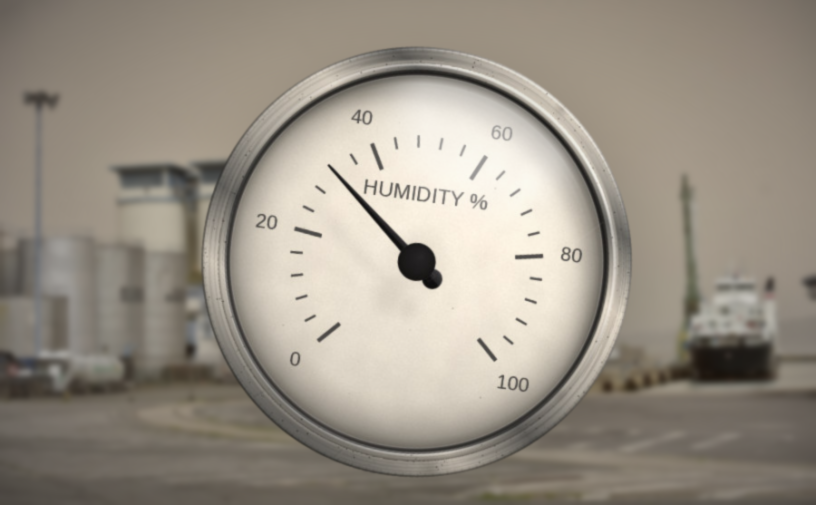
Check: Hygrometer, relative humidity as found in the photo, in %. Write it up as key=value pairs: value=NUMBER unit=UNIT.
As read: value=32 unit=%
